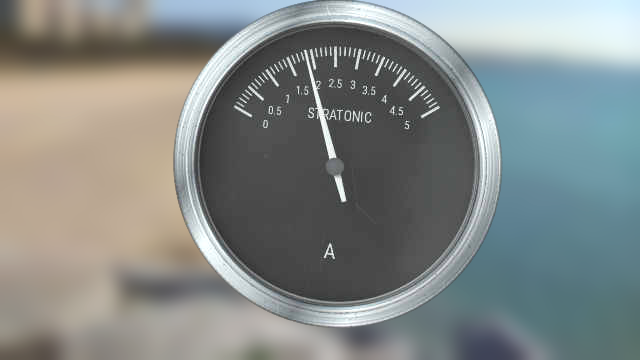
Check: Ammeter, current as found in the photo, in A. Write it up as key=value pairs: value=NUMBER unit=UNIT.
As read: value=1.9 unit=A
